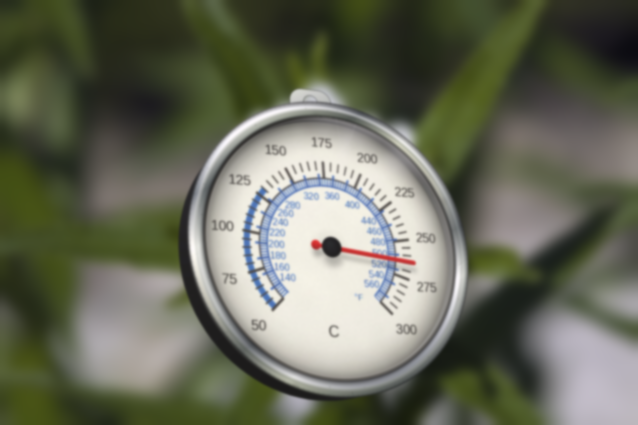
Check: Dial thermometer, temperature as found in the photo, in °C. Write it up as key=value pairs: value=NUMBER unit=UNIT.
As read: value=265 unit=°C
